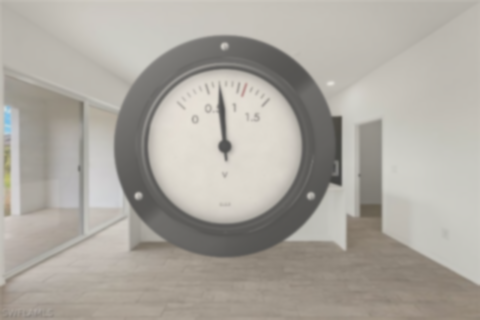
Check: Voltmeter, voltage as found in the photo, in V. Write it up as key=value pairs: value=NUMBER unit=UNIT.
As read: value=0.7 unit=V
